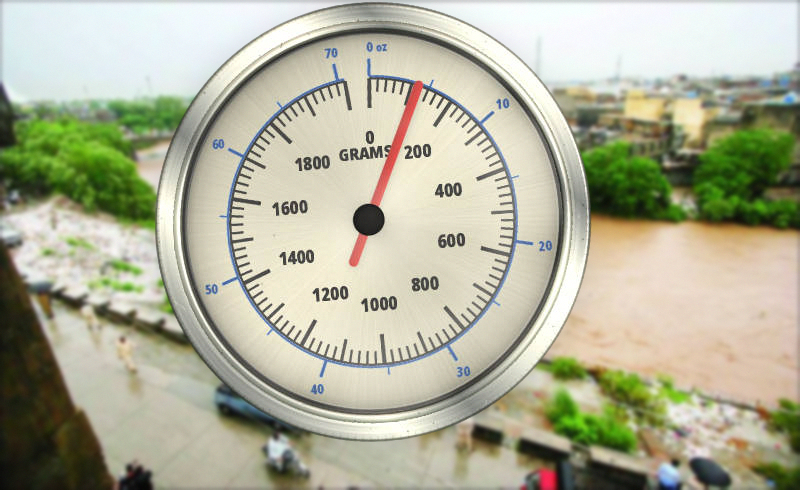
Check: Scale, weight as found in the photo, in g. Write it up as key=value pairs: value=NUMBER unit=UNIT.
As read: value=120 unit=g
